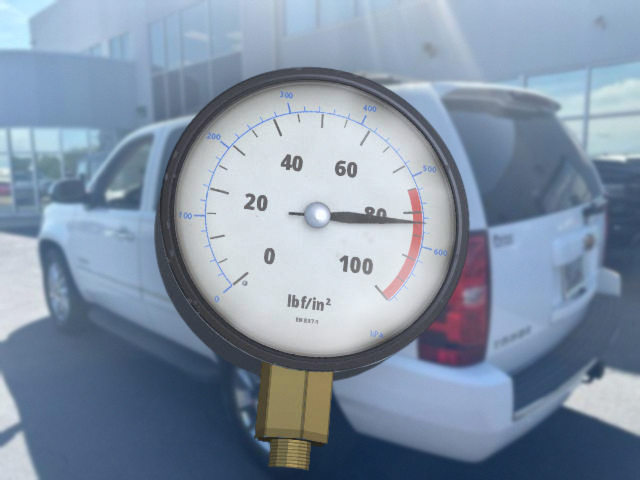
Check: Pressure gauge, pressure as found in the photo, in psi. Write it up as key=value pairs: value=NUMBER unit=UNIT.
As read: value=82.5 unit=psi
